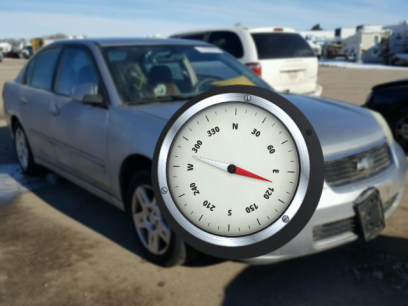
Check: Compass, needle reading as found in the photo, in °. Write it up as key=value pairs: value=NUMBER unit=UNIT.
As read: value=105 unit=°
